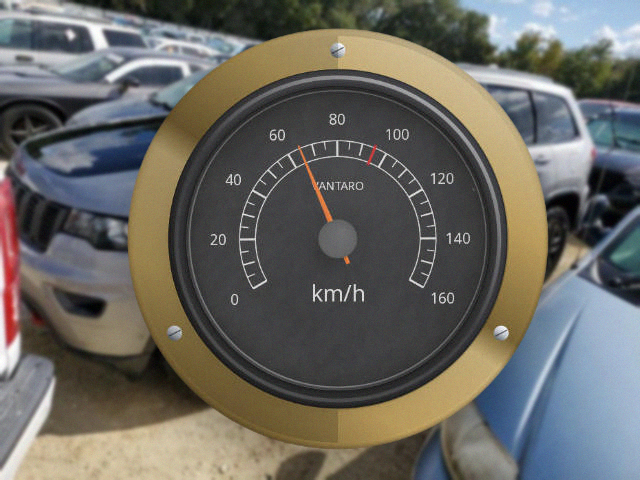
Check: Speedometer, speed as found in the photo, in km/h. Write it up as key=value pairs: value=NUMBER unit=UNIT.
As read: value=65 unit=km/h
